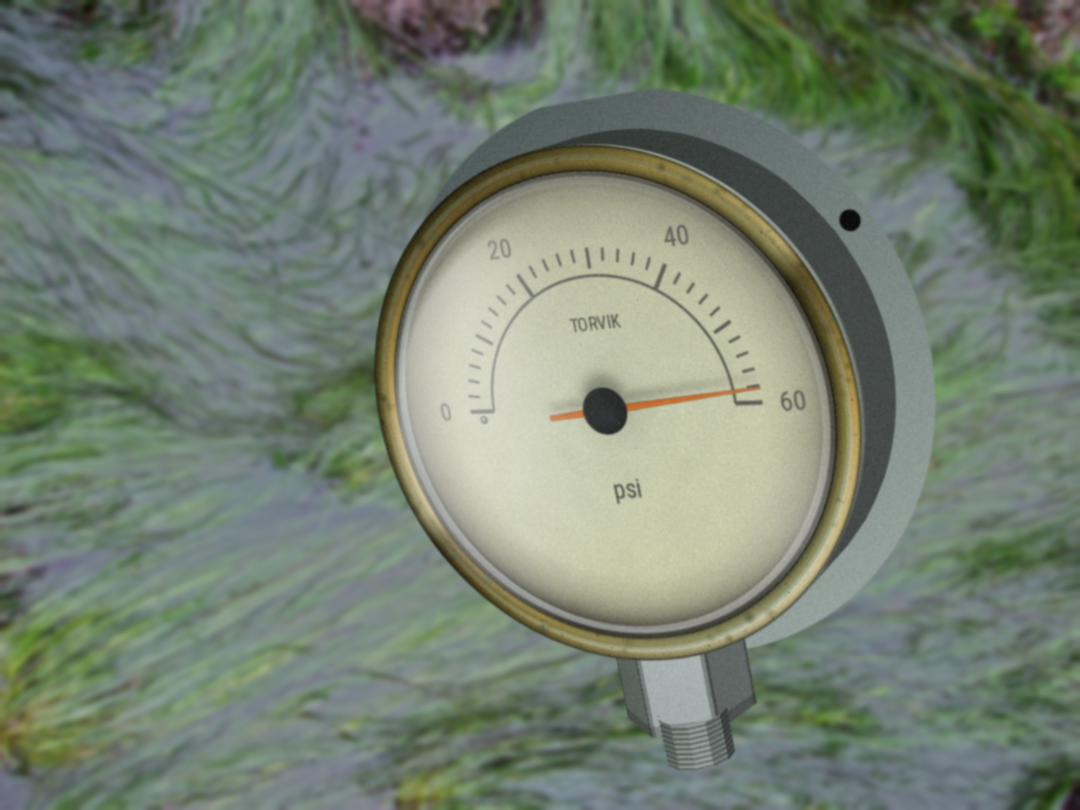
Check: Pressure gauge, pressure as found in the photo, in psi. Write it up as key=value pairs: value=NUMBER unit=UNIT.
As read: value=58 unit=psi
